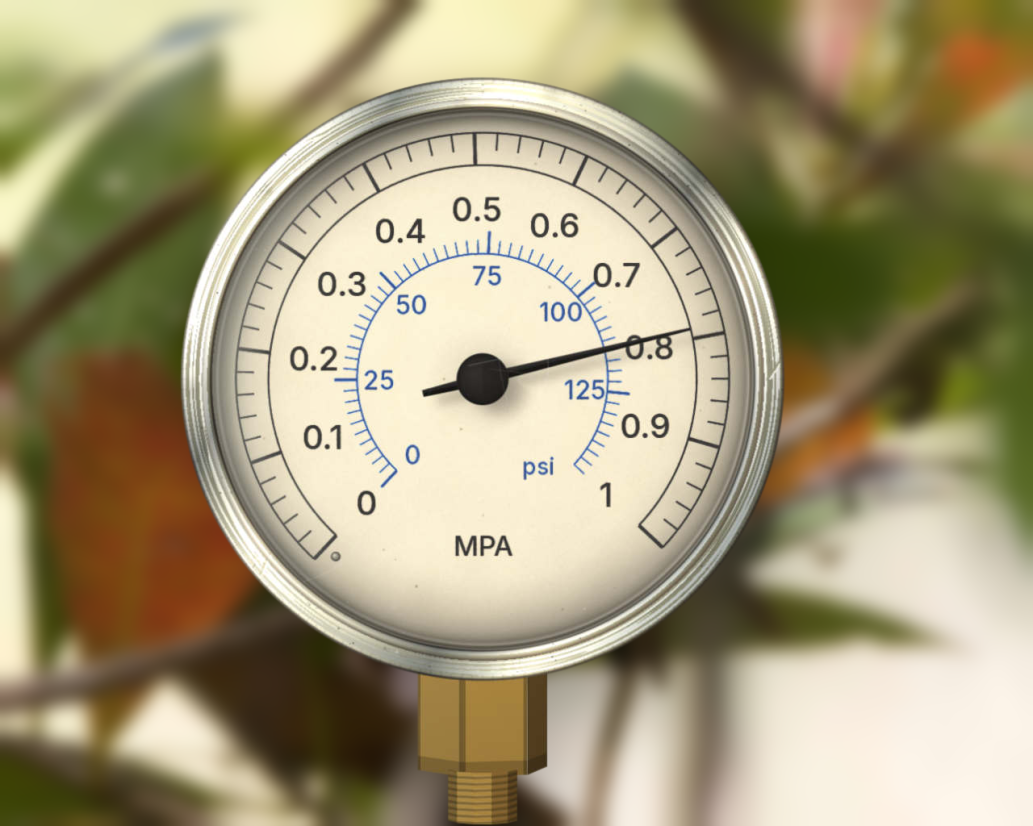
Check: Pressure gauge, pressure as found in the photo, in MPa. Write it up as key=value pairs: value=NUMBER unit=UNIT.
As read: value=0.79 unit=MPa
